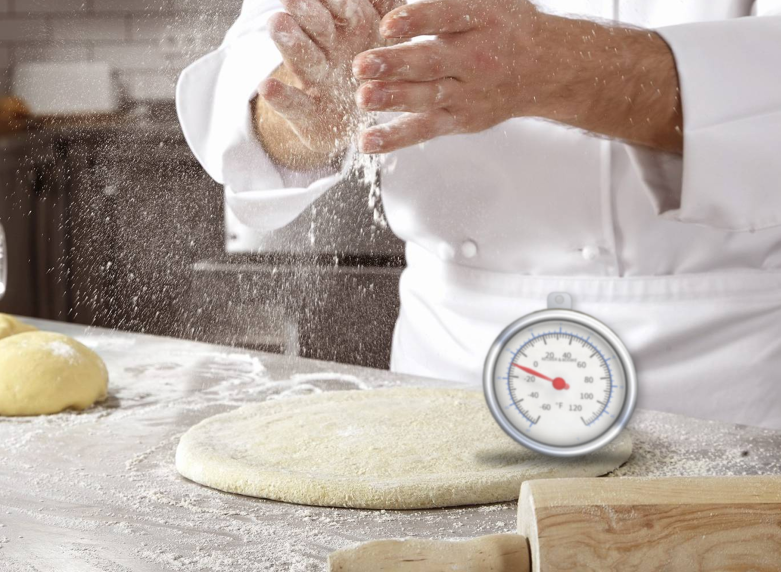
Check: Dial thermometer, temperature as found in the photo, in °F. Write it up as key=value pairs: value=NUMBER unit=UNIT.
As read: value=-10 unit=°F
